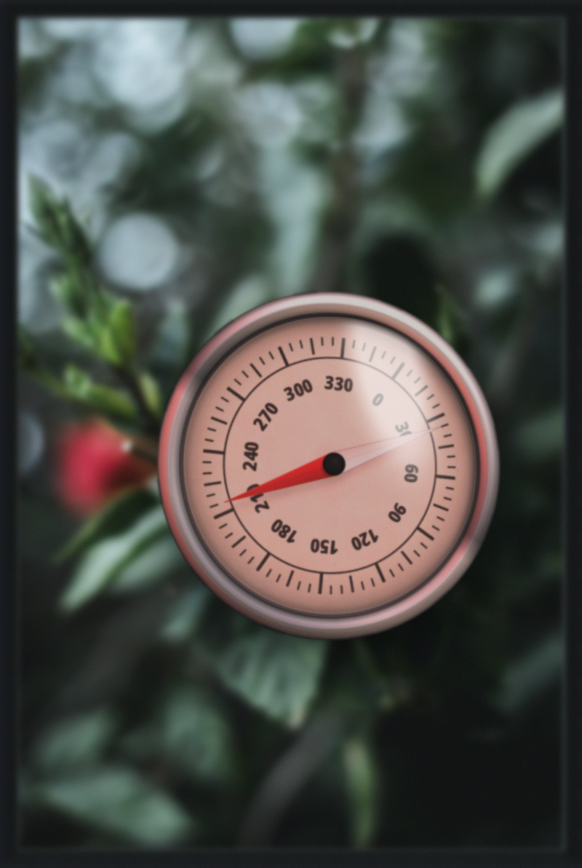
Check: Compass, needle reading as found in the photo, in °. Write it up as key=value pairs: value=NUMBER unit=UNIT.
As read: value=215 unit=°
